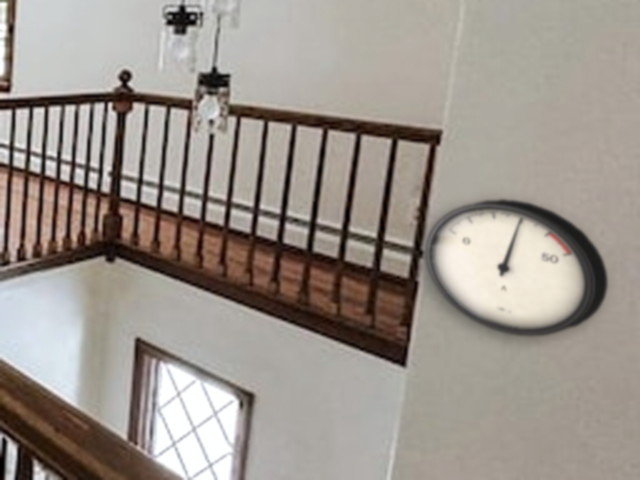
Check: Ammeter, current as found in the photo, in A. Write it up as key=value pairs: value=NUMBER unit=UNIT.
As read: value=30 unit=A
